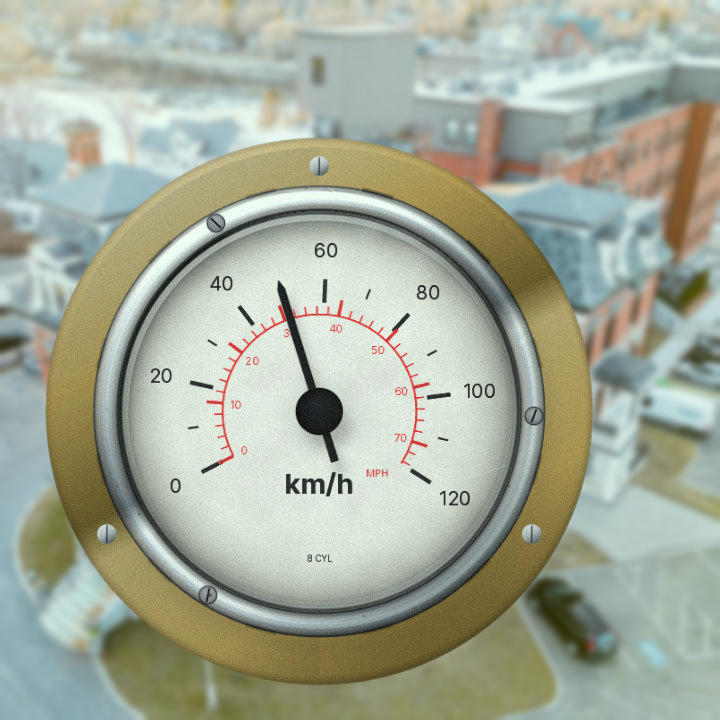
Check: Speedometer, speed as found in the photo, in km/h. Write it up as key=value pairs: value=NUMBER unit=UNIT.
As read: value=50 unit=km/h
